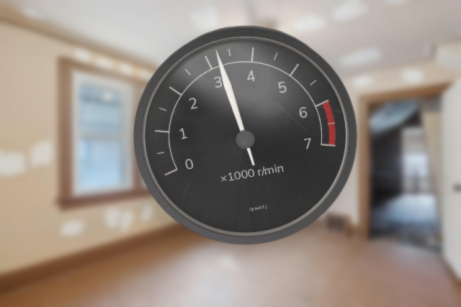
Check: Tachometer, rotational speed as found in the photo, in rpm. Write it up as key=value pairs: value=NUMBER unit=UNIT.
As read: value=3250 unit=rpm
